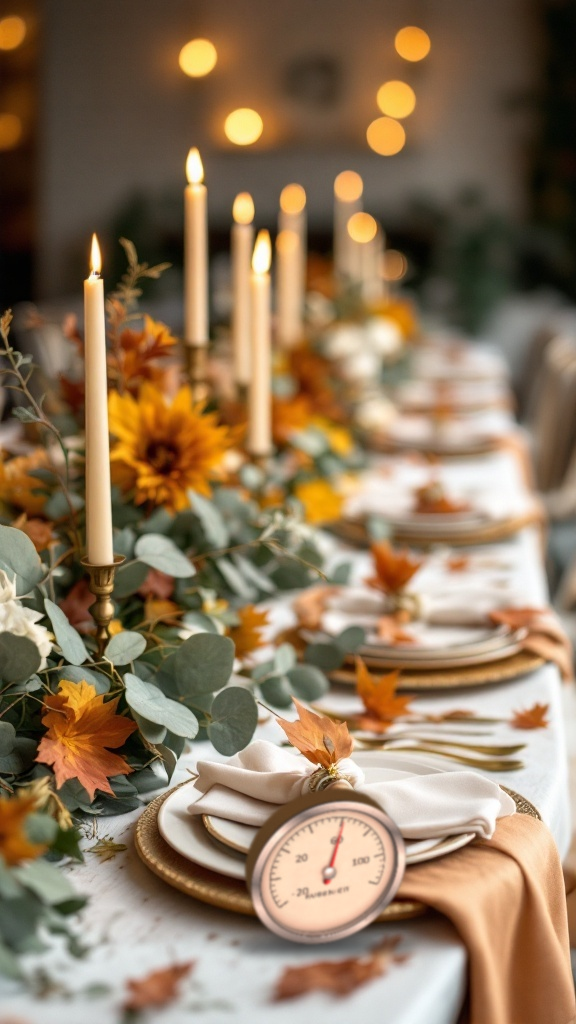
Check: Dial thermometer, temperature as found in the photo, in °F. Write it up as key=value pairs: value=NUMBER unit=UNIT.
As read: value=60 unit=°F
